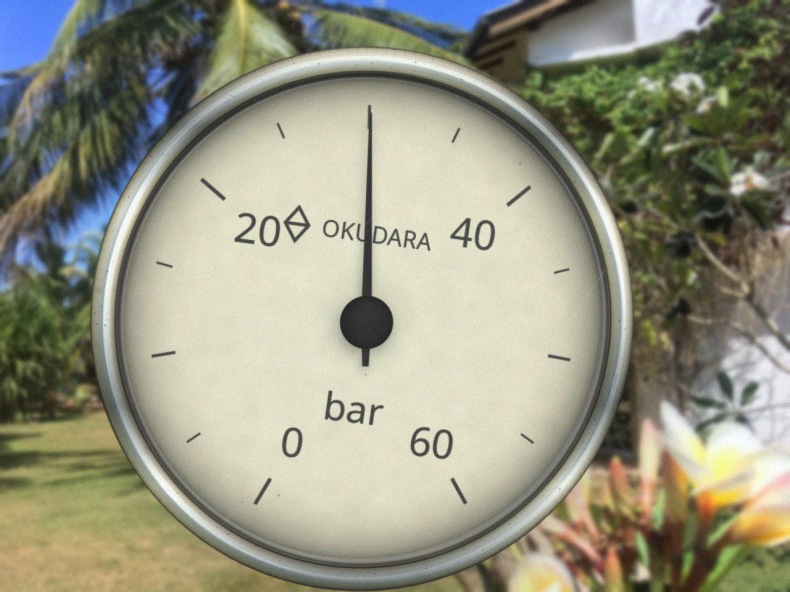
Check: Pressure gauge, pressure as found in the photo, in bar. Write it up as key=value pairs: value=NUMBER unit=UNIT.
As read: value=30 unit=bar
